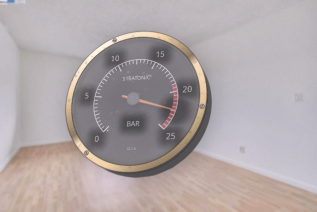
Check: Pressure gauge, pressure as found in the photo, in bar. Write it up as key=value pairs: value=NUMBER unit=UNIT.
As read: value=22.5 unit=bar
